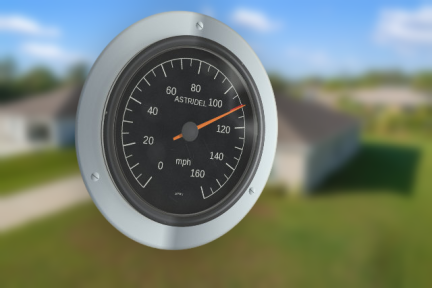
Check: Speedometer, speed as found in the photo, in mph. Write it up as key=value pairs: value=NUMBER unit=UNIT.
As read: value=110 unit=mph
